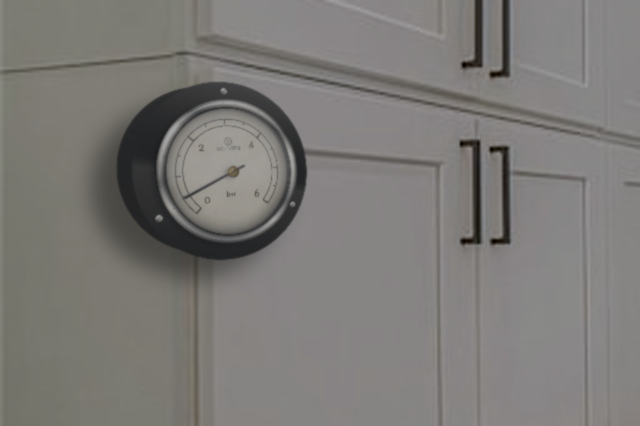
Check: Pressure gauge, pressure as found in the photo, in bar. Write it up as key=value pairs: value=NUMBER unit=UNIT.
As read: value=0.5 unit=bar
